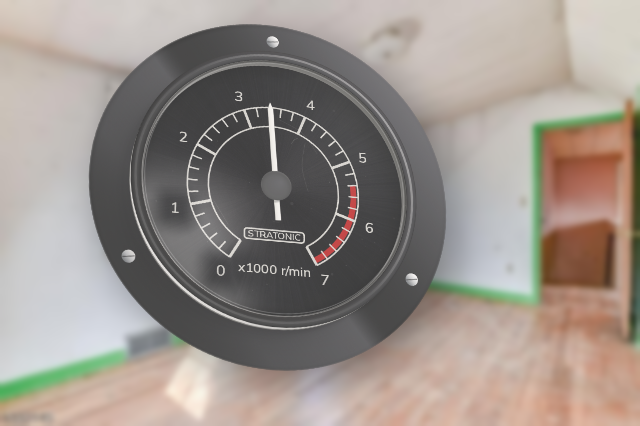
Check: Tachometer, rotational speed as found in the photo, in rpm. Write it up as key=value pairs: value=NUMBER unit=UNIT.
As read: value=3400 unit=rpm
